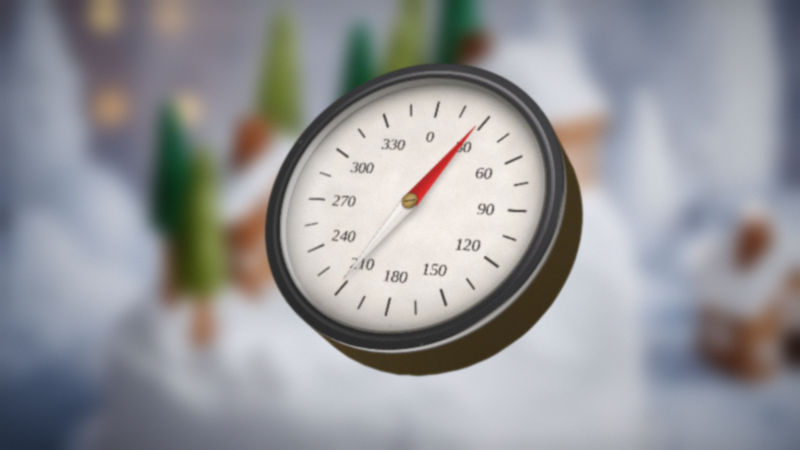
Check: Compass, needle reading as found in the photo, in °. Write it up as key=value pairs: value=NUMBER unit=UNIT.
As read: value=30 unit=°
